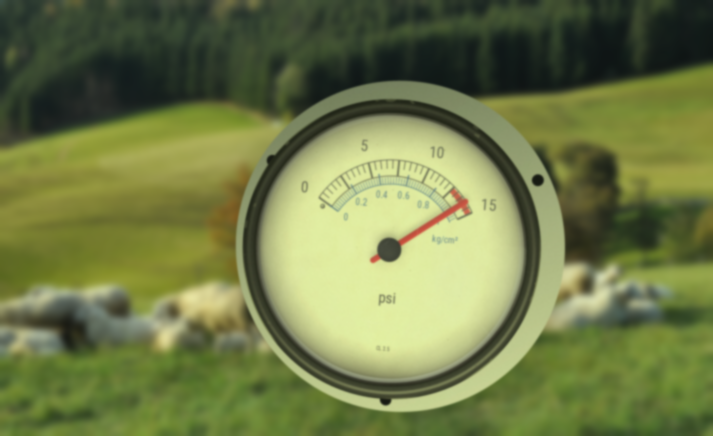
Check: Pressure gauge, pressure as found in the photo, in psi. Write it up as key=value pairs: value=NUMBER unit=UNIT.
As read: value=14 unit=psi
